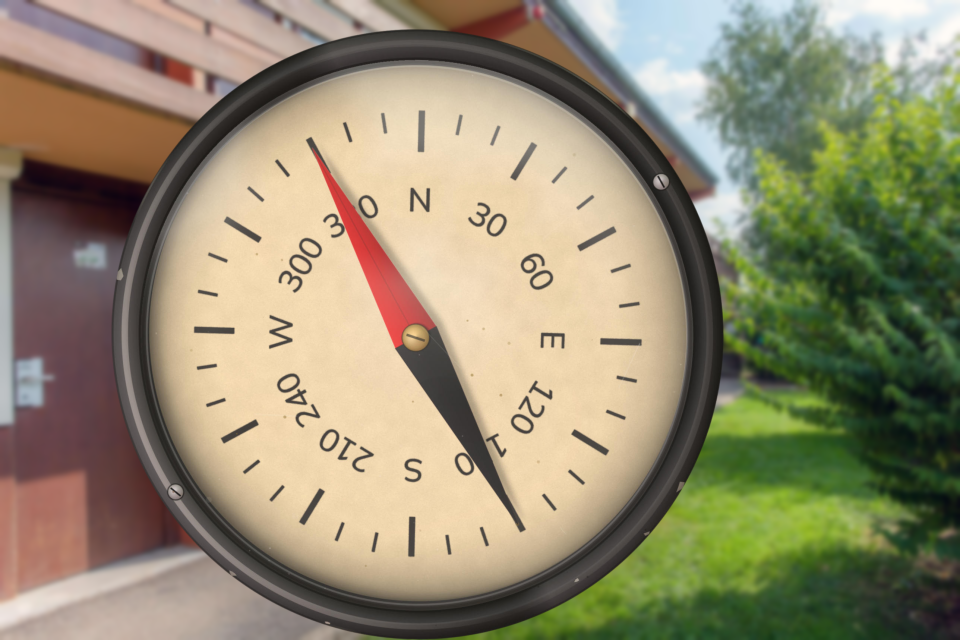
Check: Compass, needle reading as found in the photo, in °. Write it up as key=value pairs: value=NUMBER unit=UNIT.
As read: value=330 unit=°
